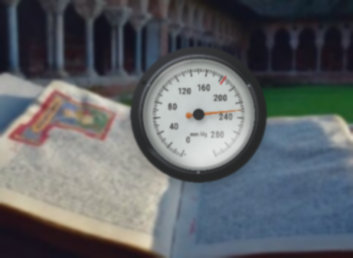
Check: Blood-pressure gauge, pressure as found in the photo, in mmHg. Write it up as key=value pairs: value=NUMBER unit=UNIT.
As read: value=230 unit=mmHg
